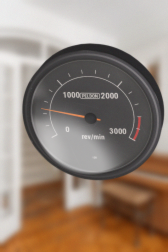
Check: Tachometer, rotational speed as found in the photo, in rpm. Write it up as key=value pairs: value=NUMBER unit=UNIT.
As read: value=500 unit=rpm
